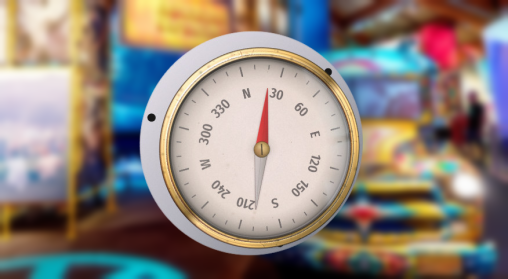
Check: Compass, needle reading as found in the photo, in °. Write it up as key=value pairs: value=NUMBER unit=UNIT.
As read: value=20 unit=°
